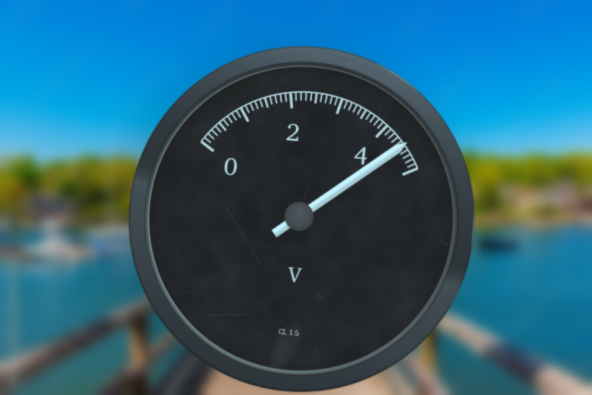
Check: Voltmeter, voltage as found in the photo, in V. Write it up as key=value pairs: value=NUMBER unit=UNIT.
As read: value=4.5 unit=V
